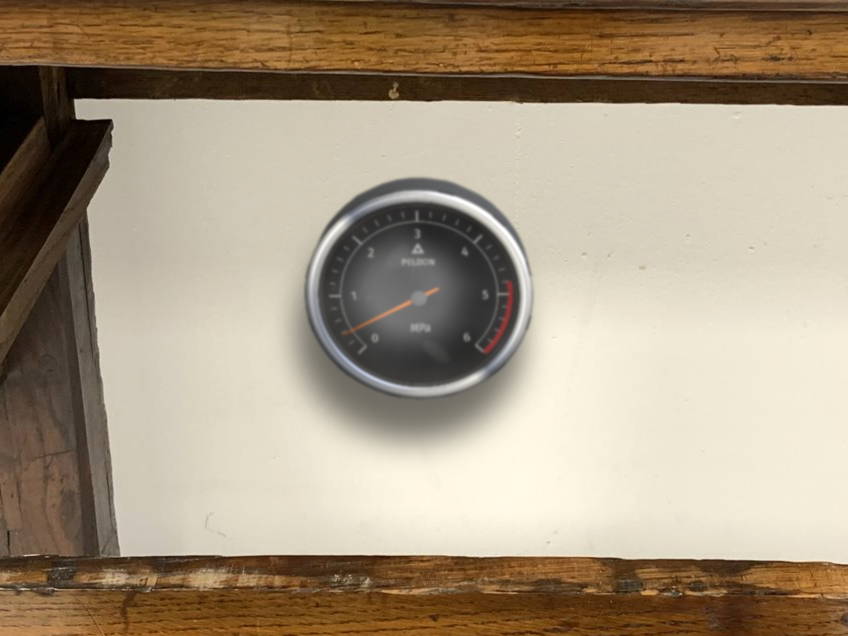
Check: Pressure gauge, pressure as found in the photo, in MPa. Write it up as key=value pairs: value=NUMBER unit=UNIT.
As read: value=0.4 unit=MPa
